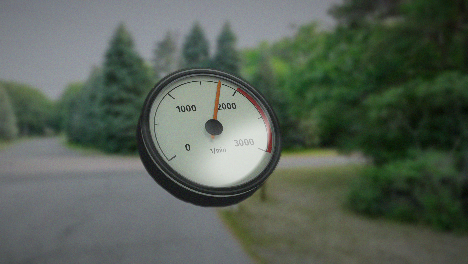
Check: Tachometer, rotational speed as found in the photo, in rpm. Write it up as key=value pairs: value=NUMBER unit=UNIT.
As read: value=1750 unit=rpm
